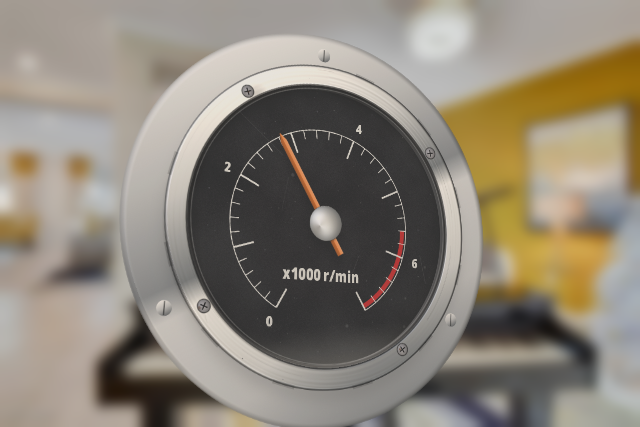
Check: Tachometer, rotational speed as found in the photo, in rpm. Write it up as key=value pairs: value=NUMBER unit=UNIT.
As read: value=2800 unit=rpm
